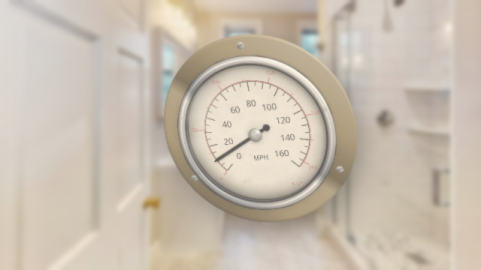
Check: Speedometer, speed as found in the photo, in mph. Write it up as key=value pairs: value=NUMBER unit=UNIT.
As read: value=10 unit=mph
